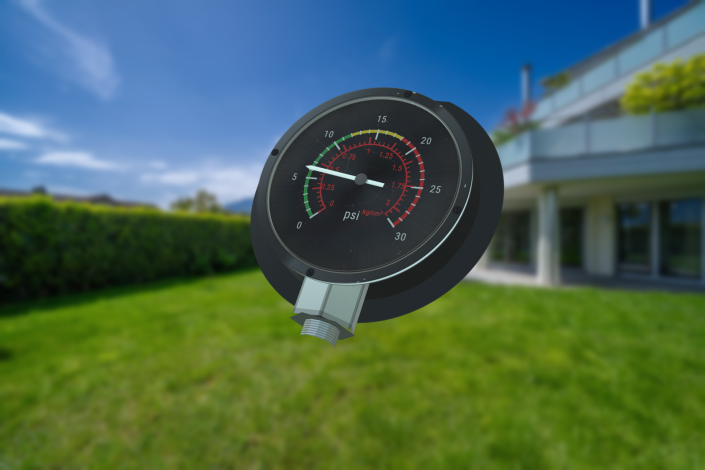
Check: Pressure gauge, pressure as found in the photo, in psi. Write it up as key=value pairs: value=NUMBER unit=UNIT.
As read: value=6 unit=psi
